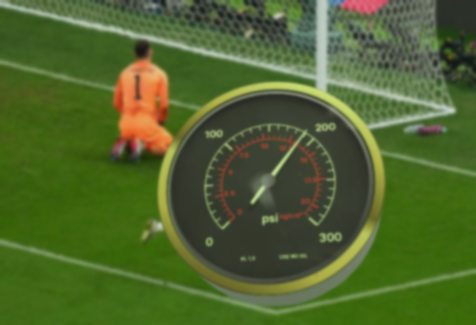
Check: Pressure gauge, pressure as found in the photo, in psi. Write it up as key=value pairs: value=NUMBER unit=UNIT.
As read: value=190 unit=psi
